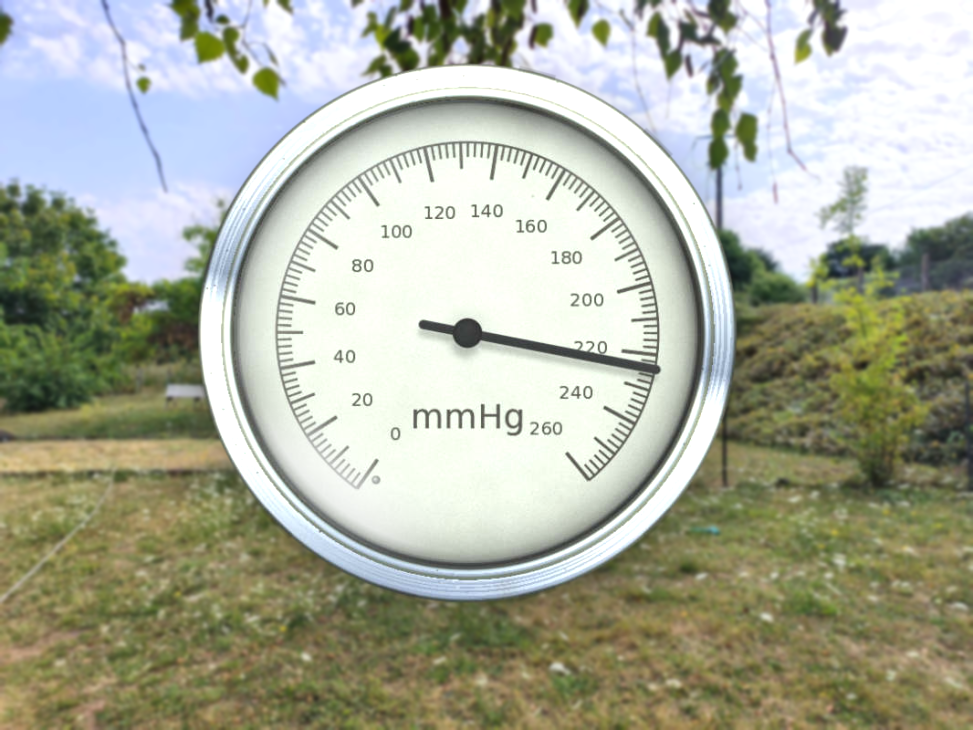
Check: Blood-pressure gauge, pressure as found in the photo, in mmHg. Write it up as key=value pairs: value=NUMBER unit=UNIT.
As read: value=224 unit=mmHg
